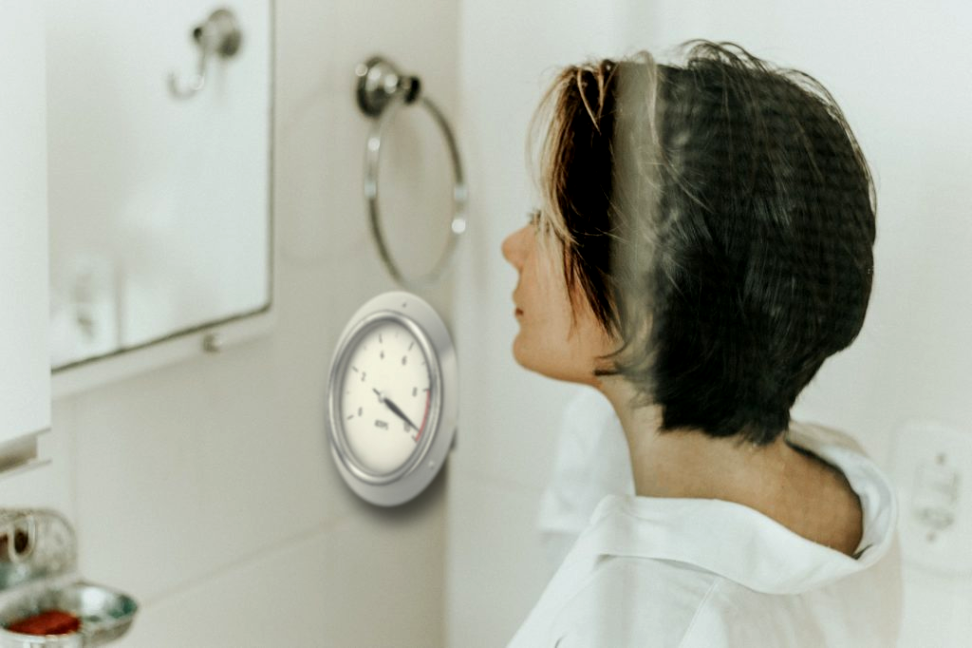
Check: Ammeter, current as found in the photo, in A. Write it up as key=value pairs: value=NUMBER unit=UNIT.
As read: value=9.5 unit=A
